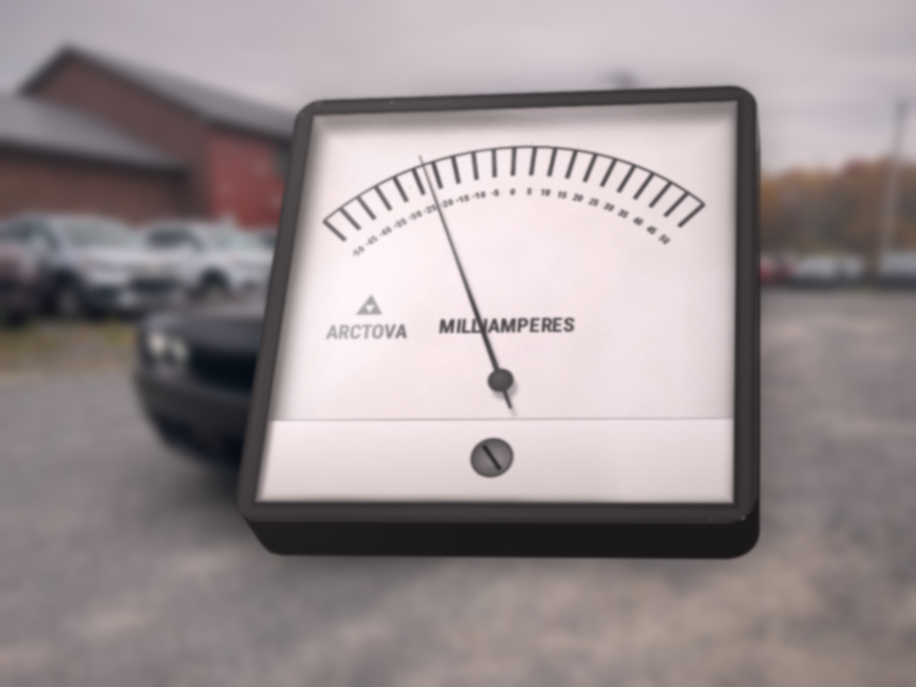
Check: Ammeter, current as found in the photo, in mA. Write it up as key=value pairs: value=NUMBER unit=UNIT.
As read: value=-22.5 unit=mA
